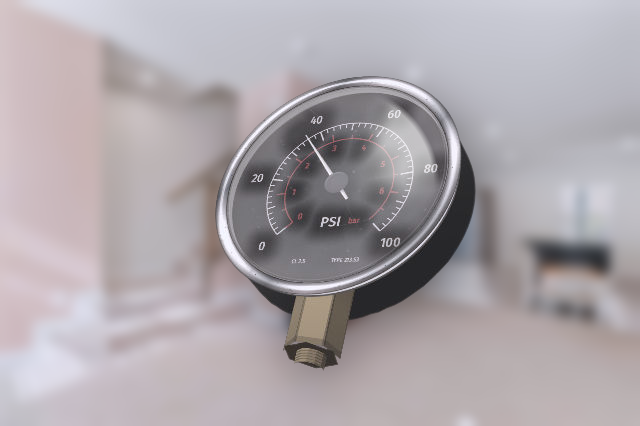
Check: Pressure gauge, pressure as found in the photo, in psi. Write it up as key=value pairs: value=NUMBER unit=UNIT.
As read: value=36 unit=psi
